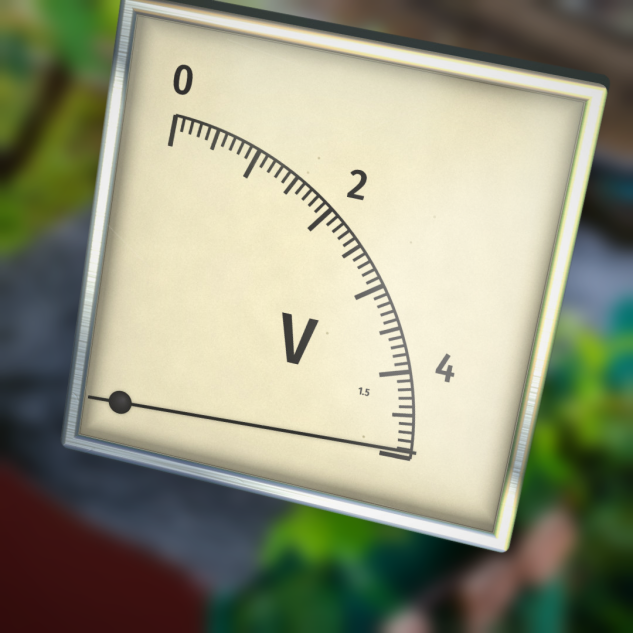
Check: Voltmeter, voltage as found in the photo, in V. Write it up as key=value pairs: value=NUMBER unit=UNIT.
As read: value=4.9 unit=V
